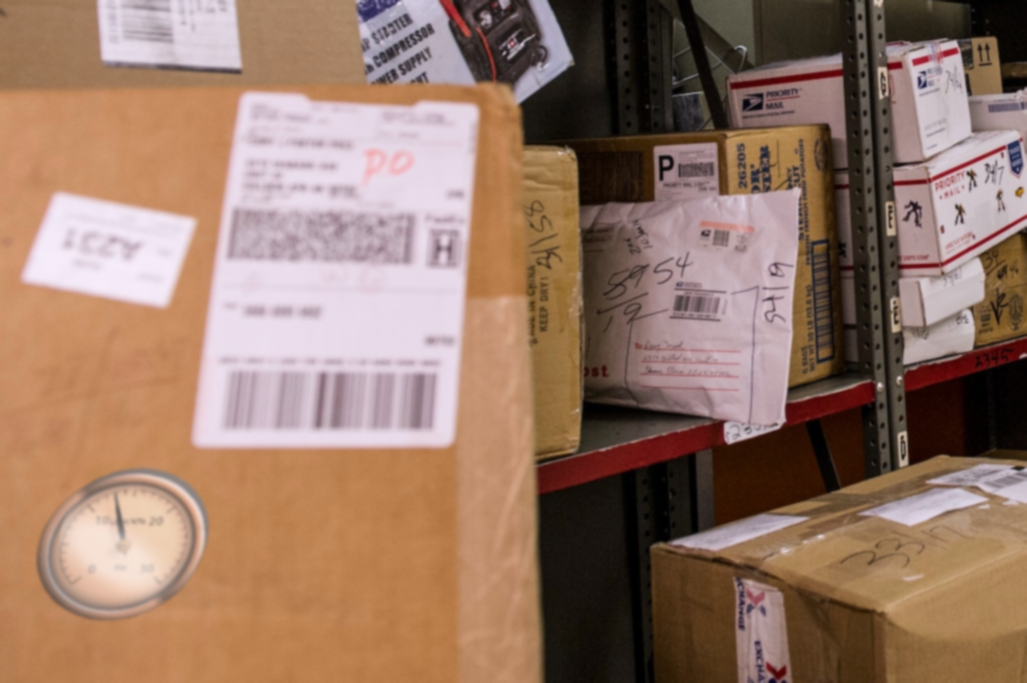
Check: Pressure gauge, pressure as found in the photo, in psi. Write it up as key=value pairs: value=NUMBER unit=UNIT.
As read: value=13 unit=psi
